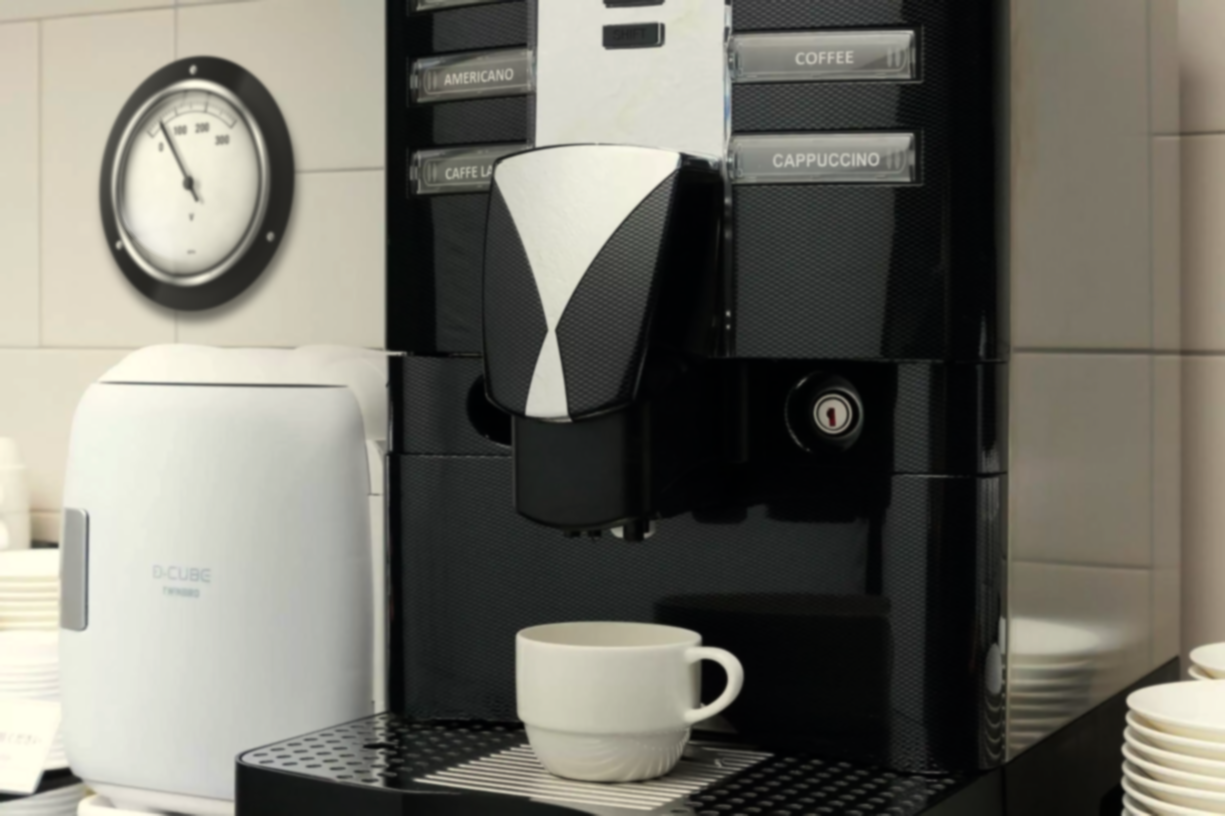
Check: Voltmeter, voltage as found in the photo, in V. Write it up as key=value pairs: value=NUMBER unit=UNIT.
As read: value=50 unit=V
